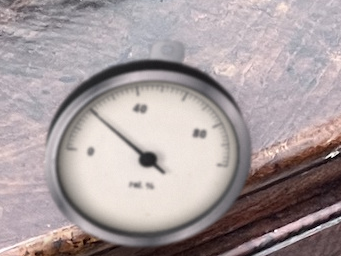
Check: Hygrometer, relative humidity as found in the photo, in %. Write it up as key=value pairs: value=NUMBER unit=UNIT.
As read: value=20 unit=%
